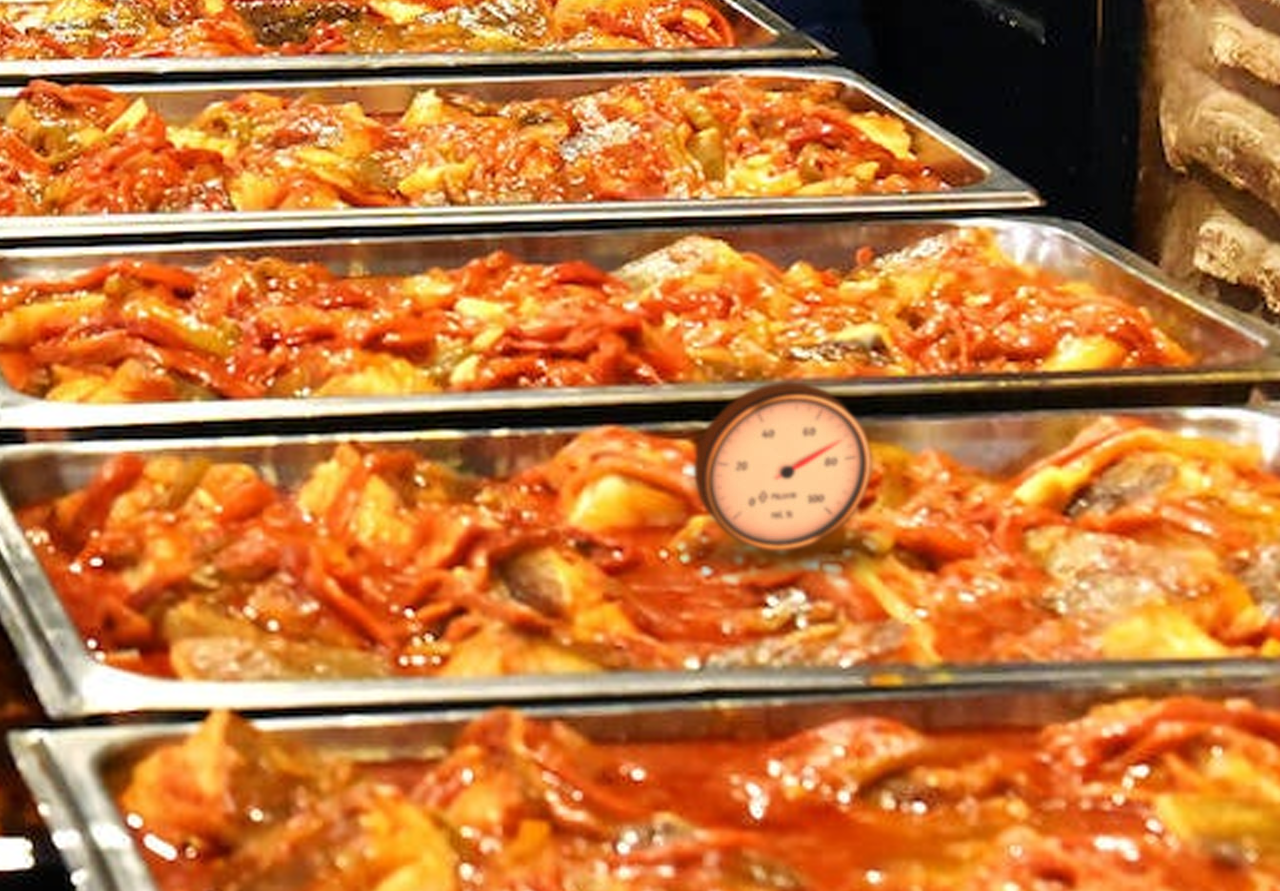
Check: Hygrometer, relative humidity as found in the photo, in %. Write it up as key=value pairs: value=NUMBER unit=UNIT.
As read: value=72 unit=%
